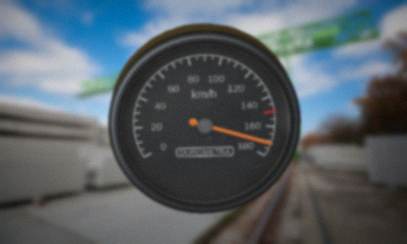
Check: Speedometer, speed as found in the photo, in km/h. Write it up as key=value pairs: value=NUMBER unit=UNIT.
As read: value=170 unit=km/h
